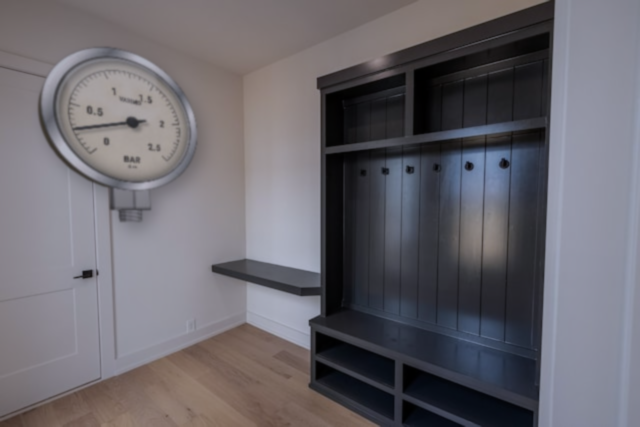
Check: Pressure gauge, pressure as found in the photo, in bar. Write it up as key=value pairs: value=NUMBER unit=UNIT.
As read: value=0.25 unit=bar
